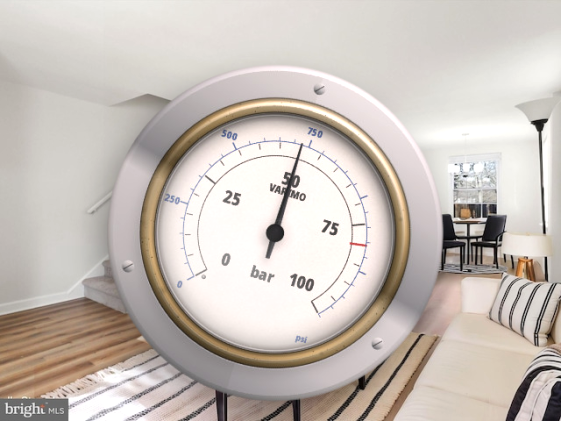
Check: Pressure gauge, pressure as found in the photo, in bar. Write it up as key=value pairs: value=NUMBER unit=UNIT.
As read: value=50 unit=bar
